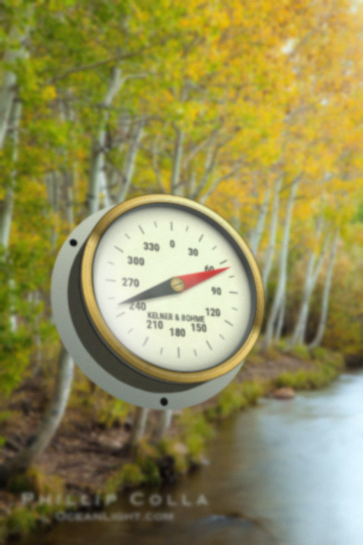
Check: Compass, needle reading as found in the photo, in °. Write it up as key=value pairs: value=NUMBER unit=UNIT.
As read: value=67.5 unit=°
